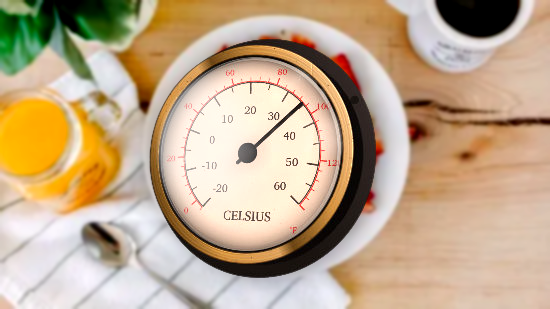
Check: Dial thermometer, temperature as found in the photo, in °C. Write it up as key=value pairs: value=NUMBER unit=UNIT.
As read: value=35 unit=°C
